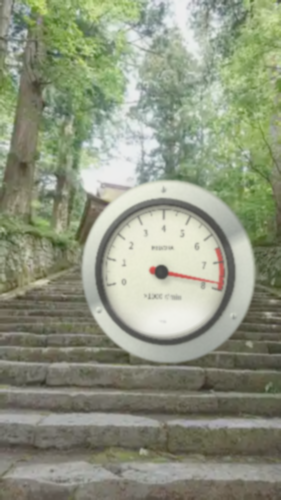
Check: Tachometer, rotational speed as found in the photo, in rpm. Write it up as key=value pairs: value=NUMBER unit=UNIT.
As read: value=7750 unit=rpm
